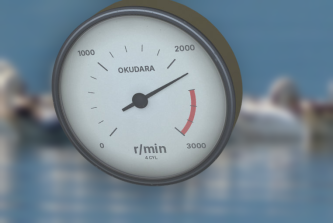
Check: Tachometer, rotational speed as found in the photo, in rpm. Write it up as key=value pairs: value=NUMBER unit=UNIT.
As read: value=2200 unit=rpm
